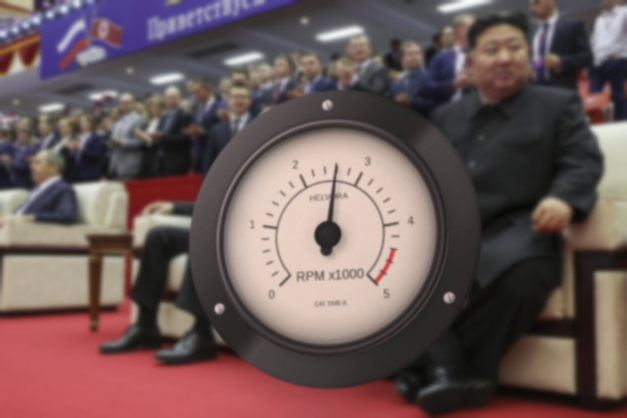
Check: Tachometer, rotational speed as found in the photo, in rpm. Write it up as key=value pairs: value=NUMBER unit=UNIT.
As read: value=2600 unit=rpm
